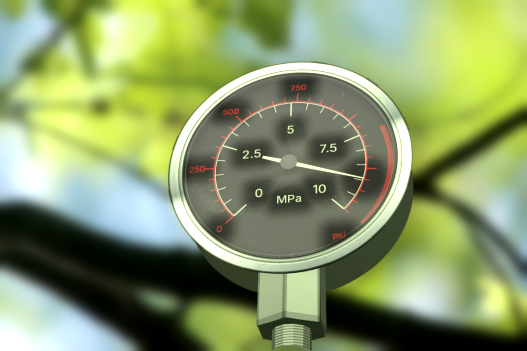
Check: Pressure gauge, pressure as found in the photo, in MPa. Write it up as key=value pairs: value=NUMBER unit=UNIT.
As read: value=9 unit=MPa
